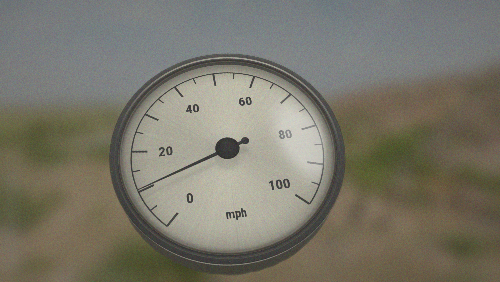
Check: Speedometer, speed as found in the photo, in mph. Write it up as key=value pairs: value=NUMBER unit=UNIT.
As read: value=10 unit=mph
